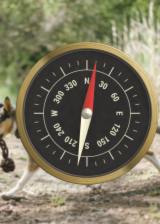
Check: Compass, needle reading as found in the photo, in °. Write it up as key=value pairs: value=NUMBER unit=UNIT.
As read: value=10 unit=°
